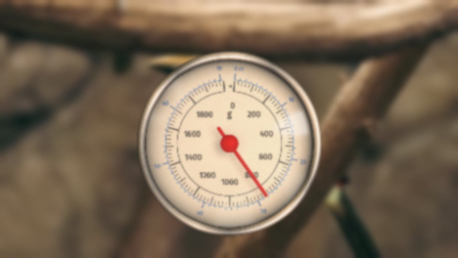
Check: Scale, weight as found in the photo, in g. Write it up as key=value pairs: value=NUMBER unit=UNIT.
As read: value=800 unit=g
